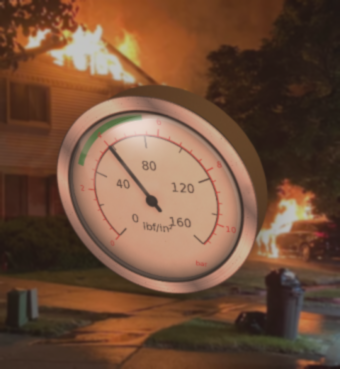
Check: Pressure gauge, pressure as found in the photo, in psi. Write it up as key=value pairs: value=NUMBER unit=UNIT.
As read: value=60 unit=psi
